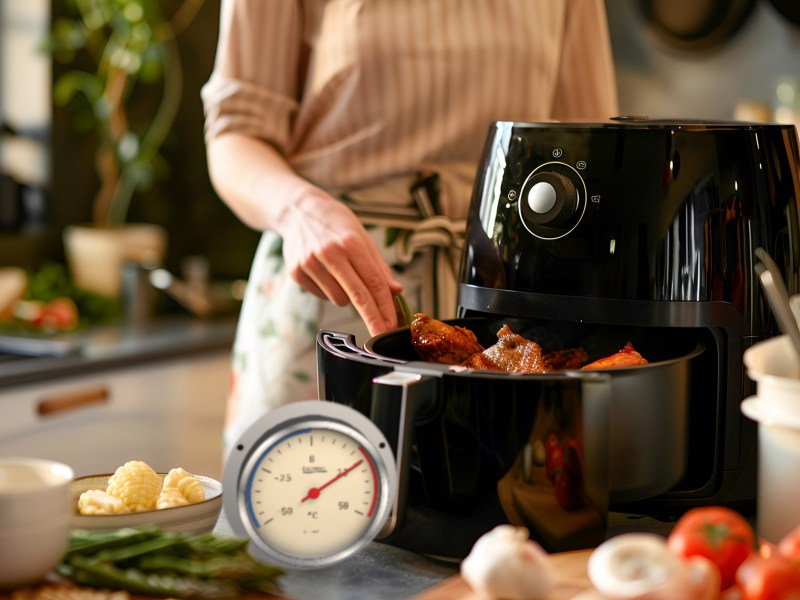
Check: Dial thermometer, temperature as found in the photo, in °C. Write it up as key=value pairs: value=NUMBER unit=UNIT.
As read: value=25 unit=°C
